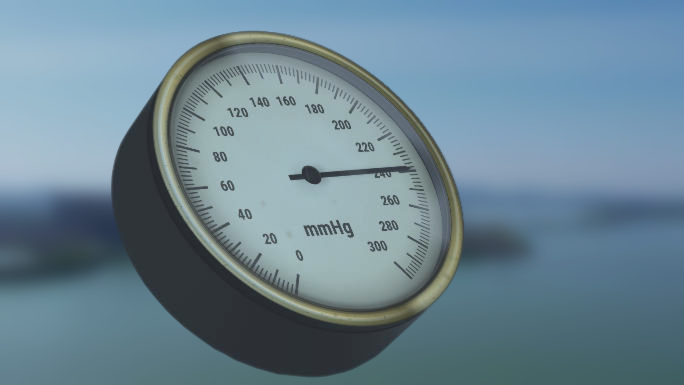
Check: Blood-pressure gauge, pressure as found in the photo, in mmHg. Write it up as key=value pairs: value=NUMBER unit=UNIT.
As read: value=240 unit=mmHg
